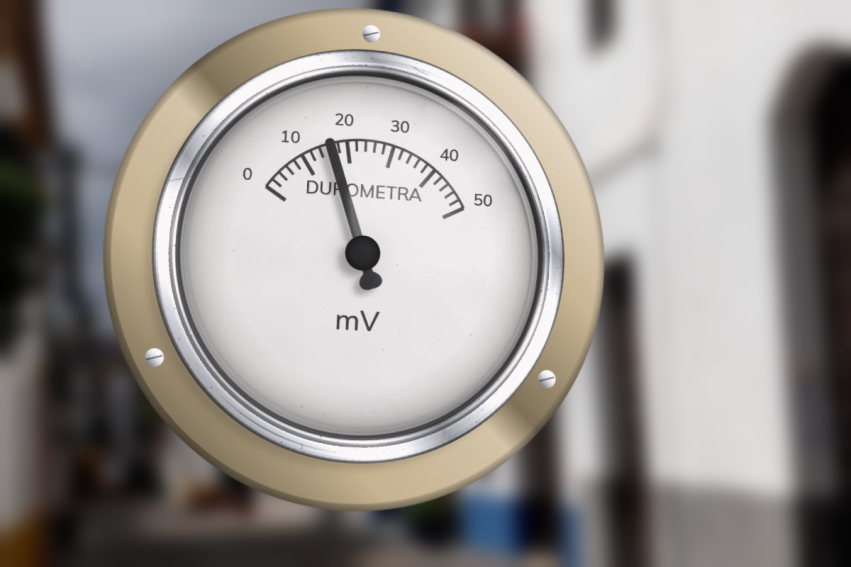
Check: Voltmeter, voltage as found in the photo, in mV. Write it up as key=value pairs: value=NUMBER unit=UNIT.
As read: value=16 unit=mV
